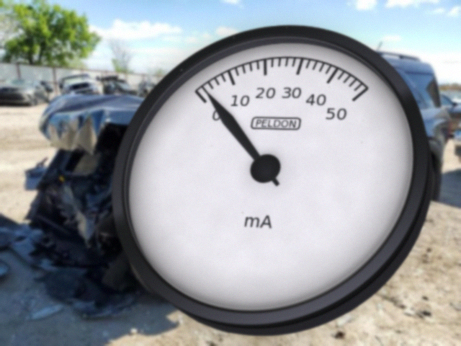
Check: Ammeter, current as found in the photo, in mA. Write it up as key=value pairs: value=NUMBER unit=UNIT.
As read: value=2 unit=mA
